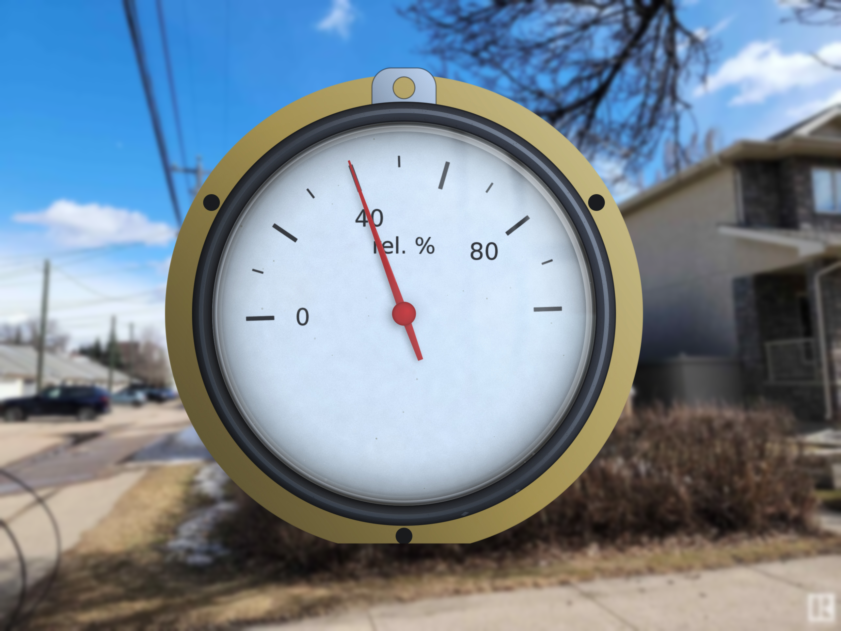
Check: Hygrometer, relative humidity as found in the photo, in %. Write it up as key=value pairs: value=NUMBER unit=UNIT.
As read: value=40 unit=%
